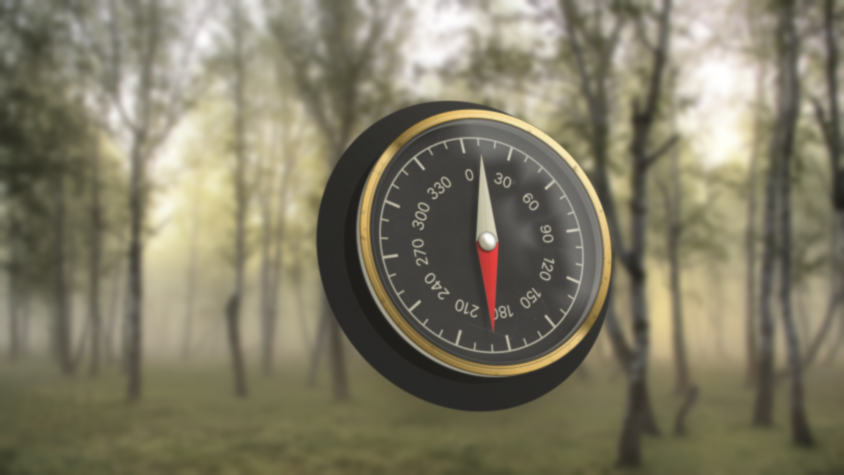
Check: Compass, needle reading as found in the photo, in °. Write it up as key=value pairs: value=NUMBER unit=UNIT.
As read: value=190 unit=°
